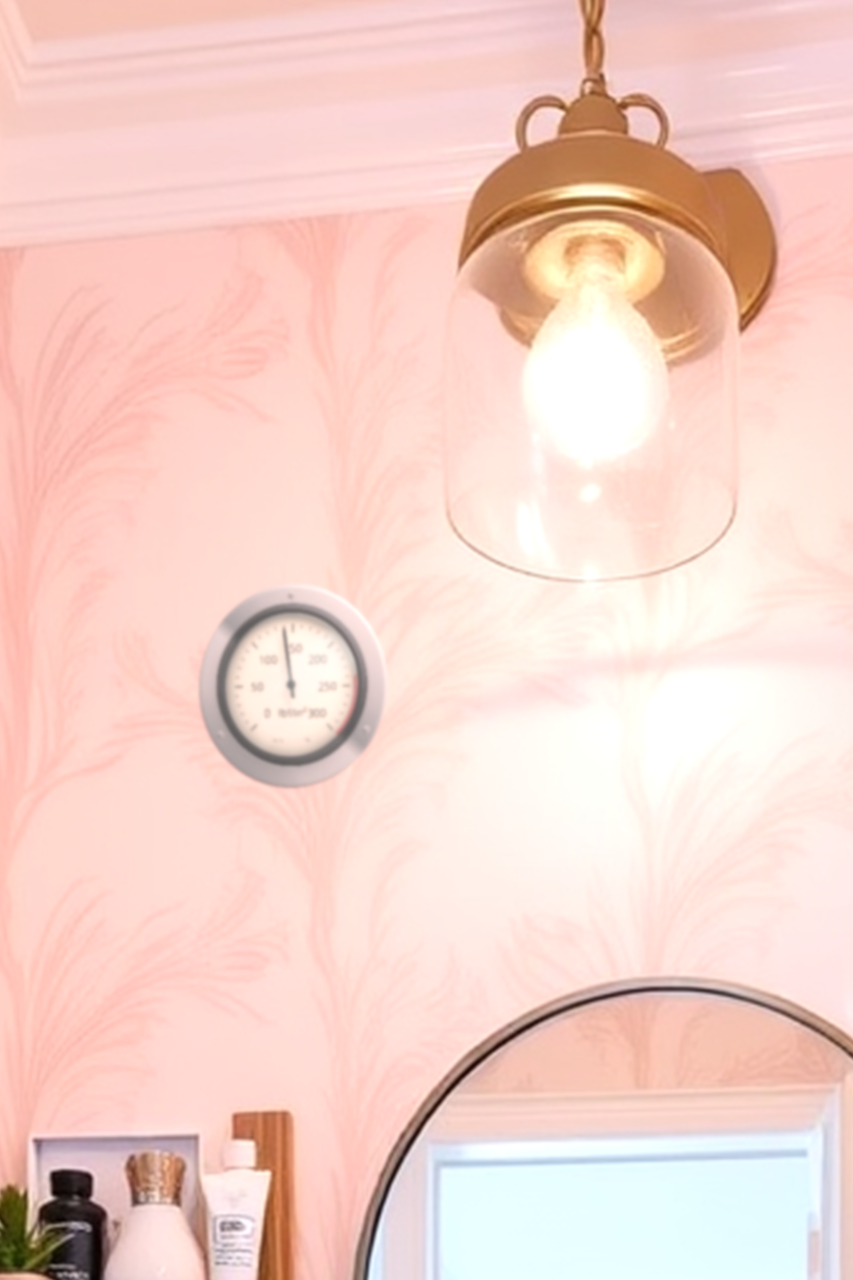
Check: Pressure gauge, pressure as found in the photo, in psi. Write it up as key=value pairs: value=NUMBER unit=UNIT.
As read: value=140 unit=psi
